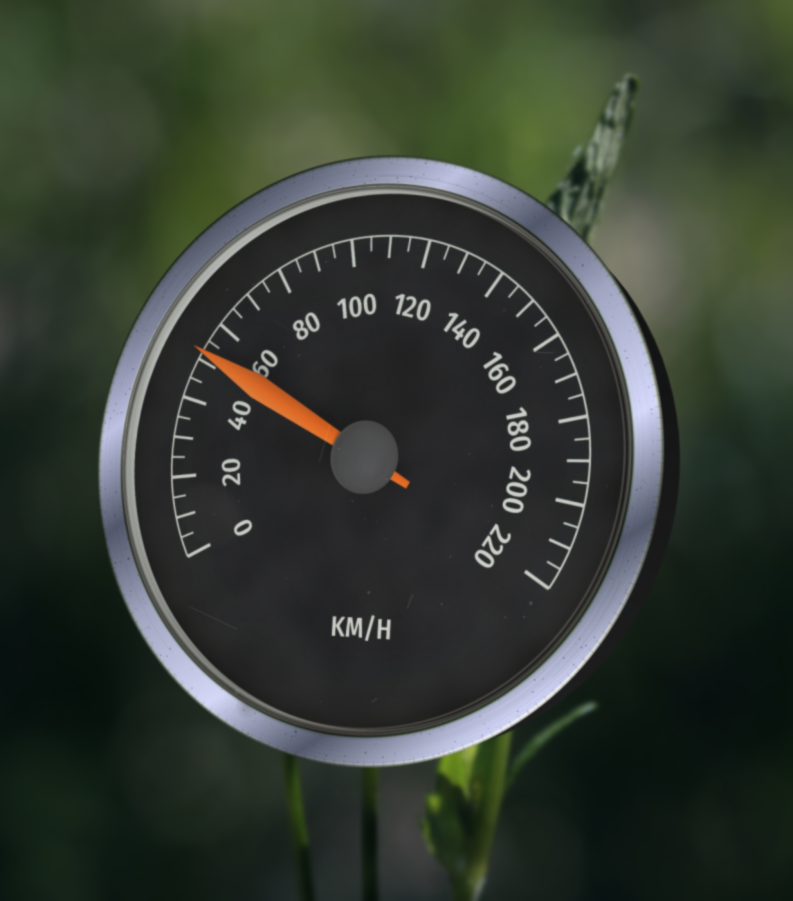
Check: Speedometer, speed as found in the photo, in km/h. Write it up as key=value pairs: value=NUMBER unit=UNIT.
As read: value=52.5 unit=km/h
